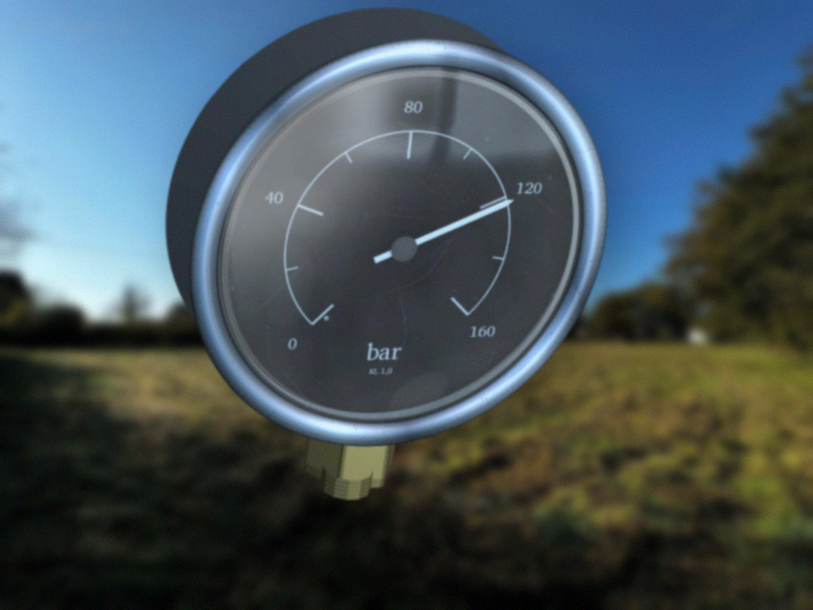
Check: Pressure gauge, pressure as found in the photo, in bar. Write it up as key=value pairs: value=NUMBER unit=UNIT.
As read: value=120 unit=bar
